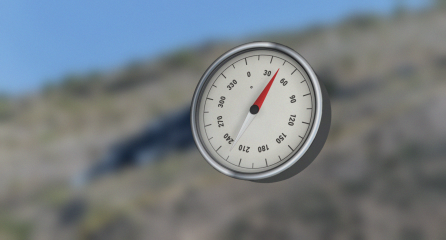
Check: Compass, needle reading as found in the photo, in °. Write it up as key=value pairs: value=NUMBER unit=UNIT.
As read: value=45 unit=°
